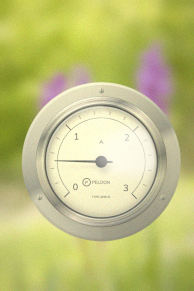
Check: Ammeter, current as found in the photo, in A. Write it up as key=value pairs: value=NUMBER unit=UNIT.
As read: value=0.5 unit=A
